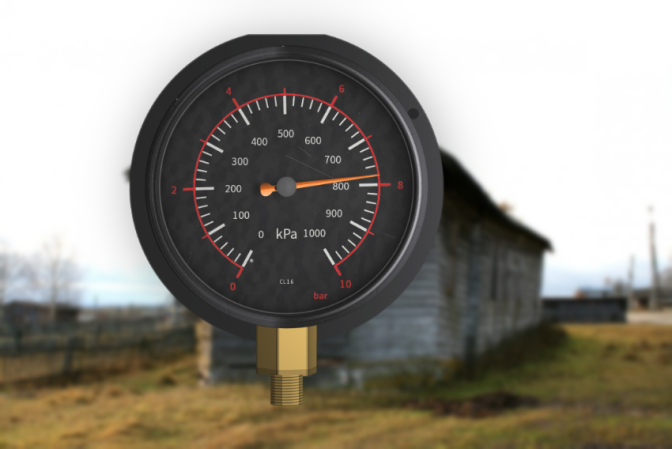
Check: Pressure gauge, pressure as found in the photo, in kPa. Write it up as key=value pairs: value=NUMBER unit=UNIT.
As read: value=780 unit=kPa
